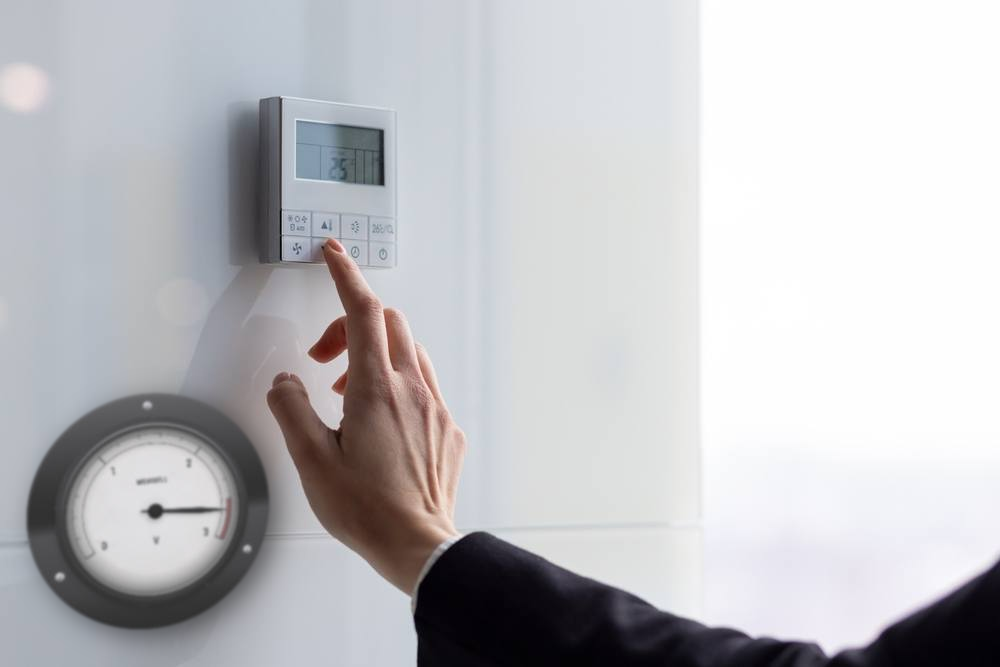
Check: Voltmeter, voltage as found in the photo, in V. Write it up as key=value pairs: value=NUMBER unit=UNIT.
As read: value=2.7 unit=V
